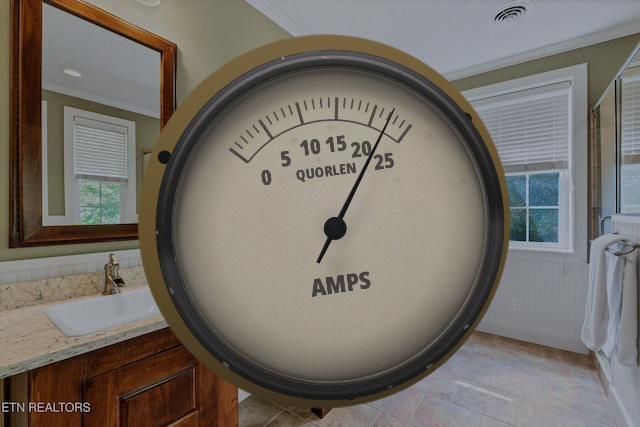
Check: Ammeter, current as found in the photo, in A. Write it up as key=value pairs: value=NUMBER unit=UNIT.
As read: value=22 unit=A
